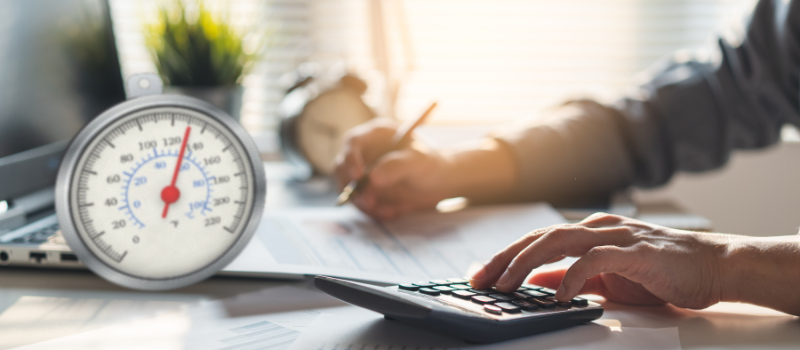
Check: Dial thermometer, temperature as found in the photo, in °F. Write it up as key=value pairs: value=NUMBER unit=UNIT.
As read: value=130 unit=°F
